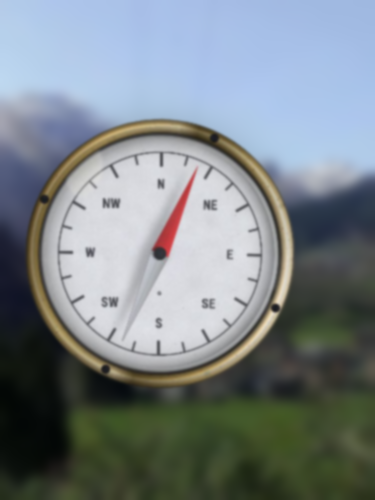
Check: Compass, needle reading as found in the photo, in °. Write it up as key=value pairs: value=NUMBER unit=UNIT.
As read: value=22.5 unit=°
